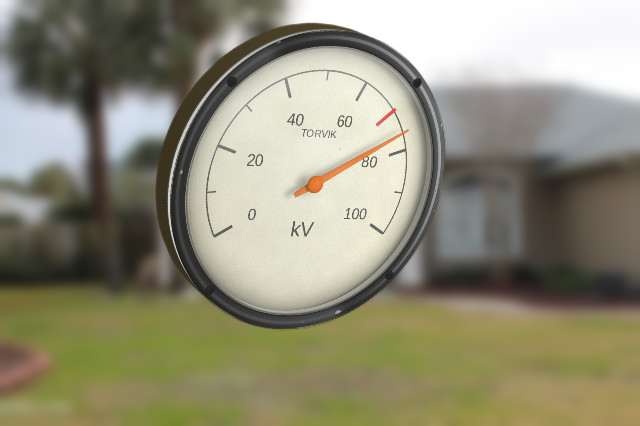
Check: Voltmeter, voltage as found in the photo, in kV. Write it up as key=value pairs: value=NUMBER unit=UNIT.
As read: value=75 unit=kV
